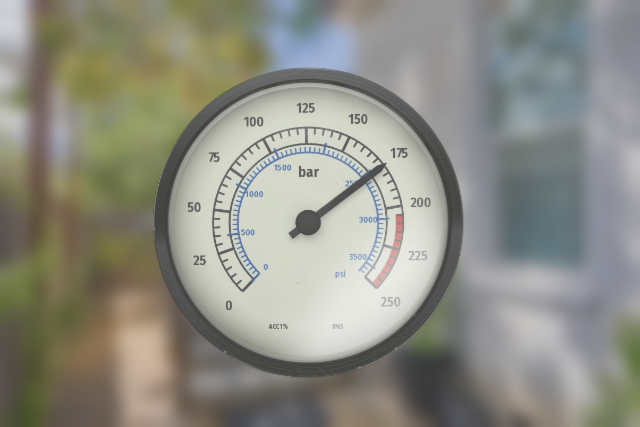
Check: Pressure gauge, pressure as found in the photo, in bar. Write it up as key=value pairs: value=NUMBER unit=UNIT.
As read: value=175 unit=bar
